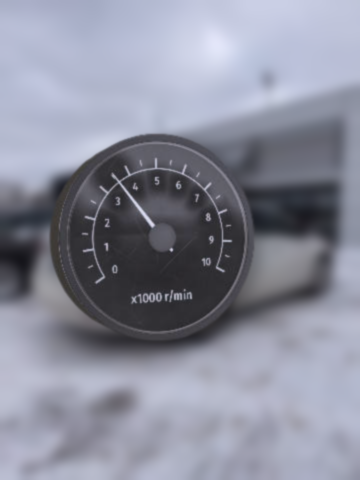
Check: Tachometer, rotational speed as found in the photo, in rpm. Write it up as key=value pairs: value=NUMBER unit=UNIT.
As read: value=3500 unit=rpm
